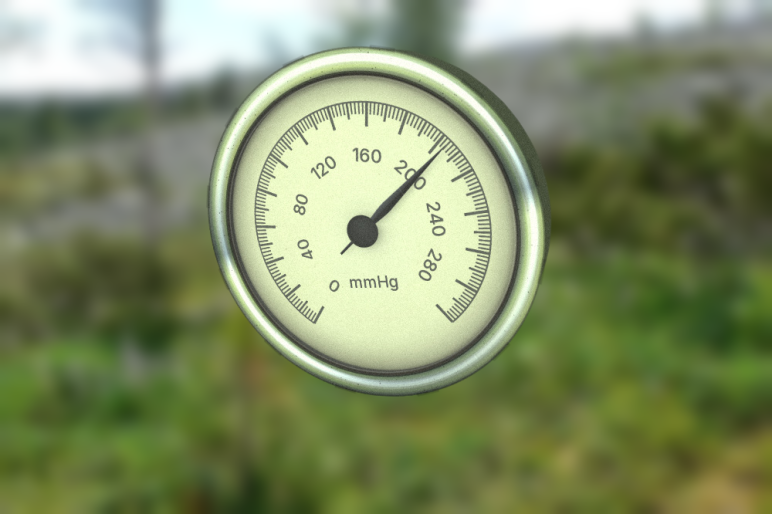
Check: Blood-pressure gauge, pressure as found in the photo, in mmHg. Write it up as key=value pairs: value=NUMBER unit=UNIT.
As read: value=204 unit=mmHg
